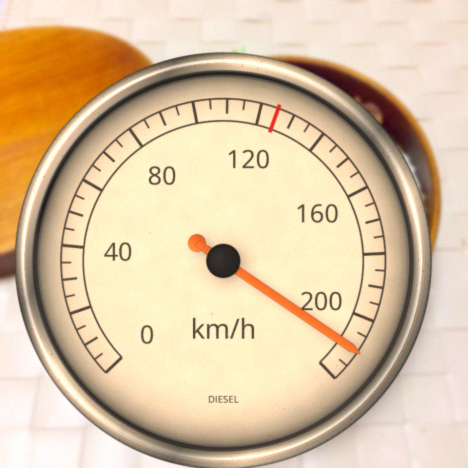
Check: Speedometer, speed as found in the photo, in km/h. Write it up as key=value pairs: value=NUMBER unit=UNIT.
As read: value=210 unit=km/h
